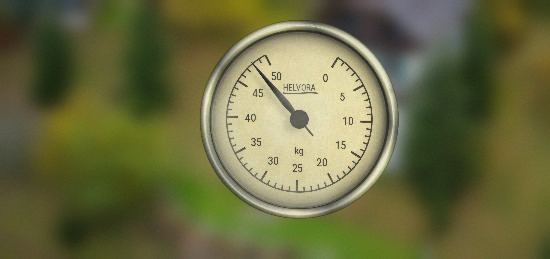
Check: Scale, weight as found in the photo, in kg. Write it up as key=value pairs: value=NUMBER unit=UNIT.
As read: value=48 unit=kg
